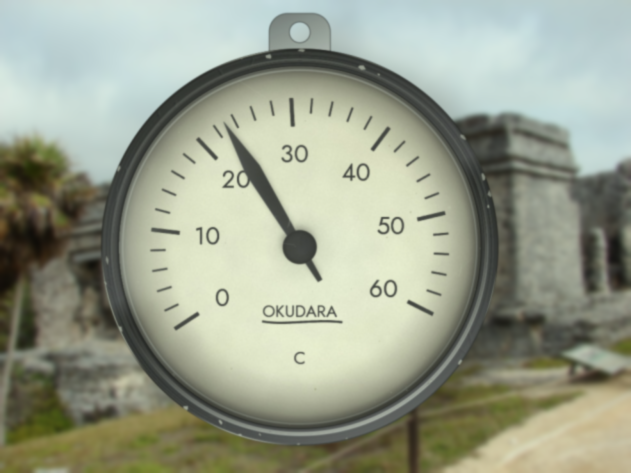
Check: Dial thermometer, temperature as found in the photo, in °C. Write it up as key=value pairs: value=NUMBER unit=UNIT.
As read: value=23 unit=°C
